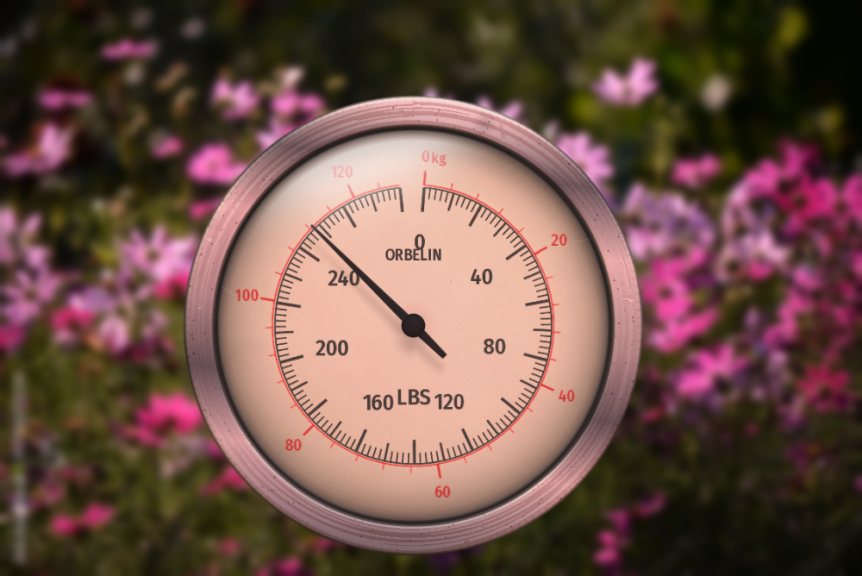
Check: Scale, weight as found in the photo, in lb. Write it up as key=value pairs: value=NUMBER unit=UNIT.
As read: value=248 unit=lb
